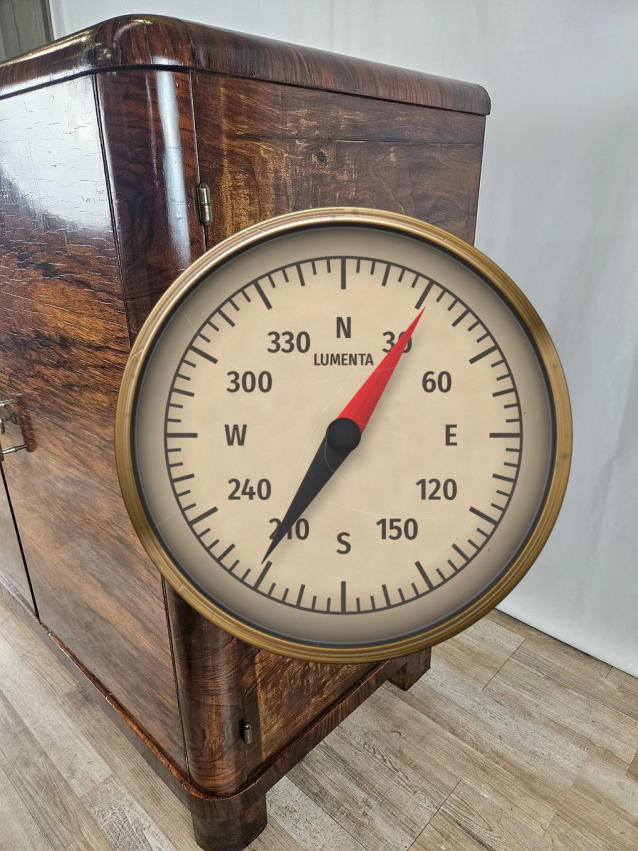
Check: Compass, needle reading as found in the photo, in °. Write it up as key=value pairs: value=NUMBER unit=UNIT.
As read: value=32.5 unit=°
